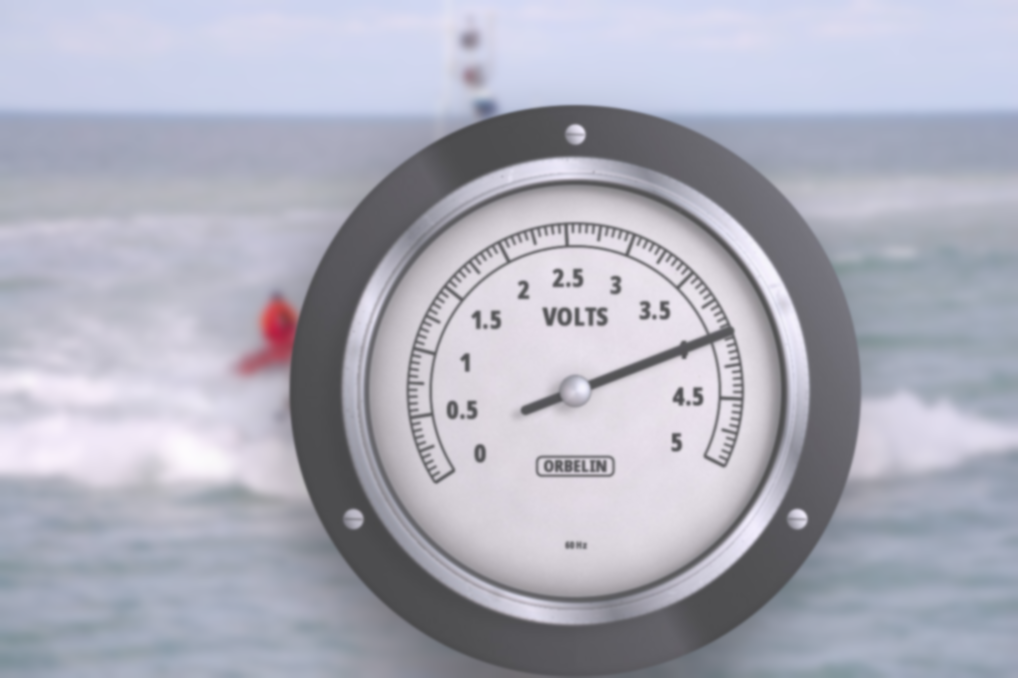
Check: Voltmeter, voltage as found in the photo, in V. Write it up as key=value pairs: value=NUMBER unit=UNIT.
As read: value=4 unit=V
